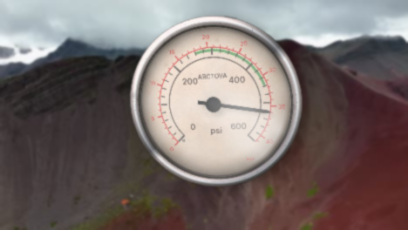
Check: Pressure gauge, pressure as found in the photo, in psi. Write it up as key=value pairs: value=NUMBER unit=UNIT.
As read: value=520 unit=psi
